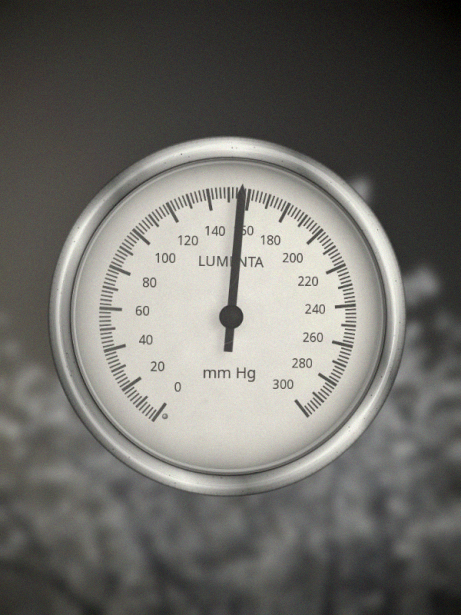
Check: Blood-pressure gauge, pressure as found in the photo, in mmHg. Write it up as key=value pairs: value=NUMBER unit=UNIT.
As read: value=156 unit=mmHg
